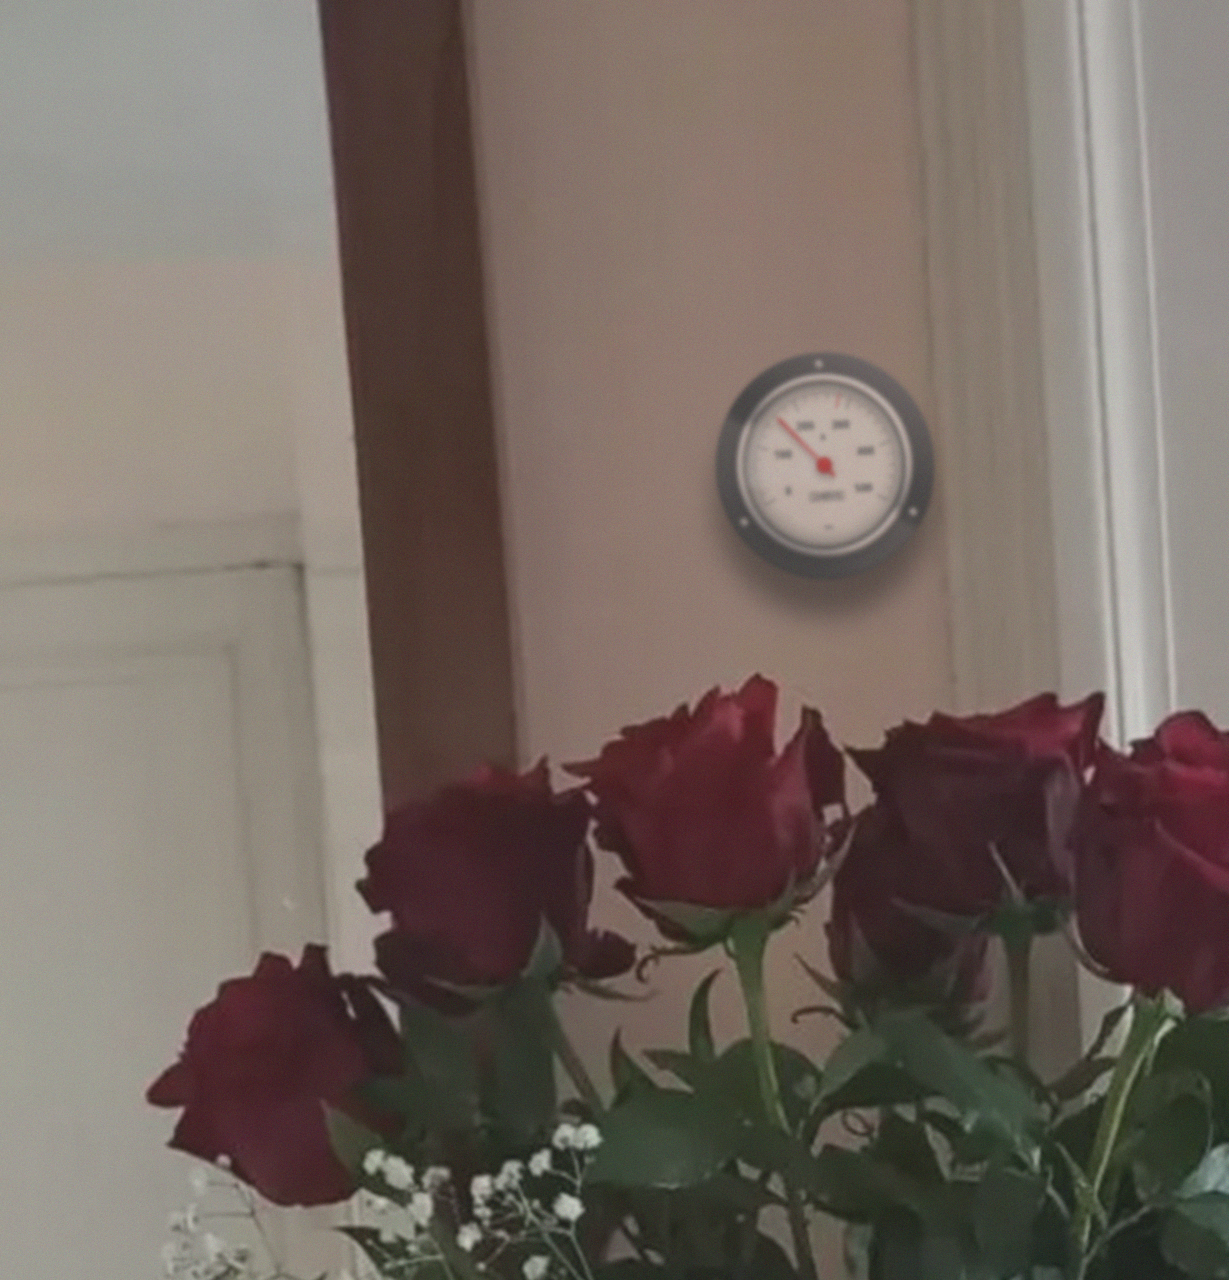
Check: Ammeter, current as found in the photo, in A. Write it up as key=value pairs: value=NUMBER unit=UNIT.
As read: value=160 unit=A
